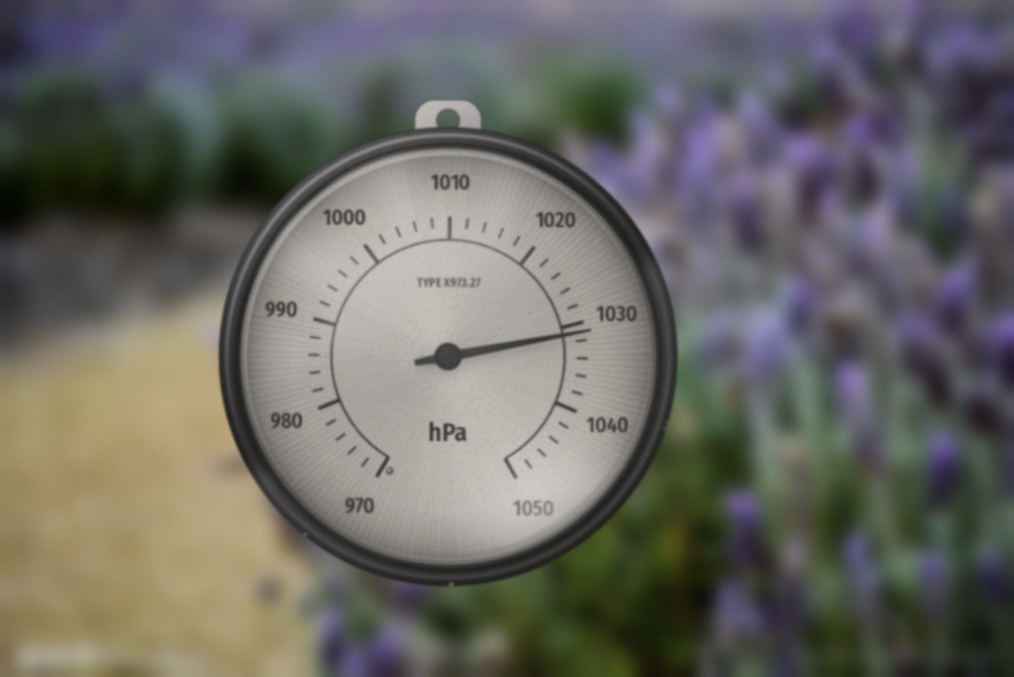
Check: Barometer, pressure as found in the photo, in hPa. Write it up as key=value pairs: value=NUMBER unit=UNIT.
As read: value=1031 unit=hPa
